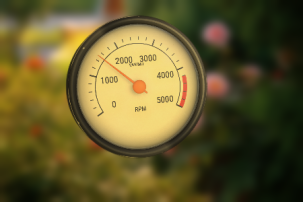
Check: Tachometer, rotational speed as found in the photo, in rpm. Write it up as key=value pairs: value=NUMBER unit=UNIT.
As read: value=1500 unit=rpm
